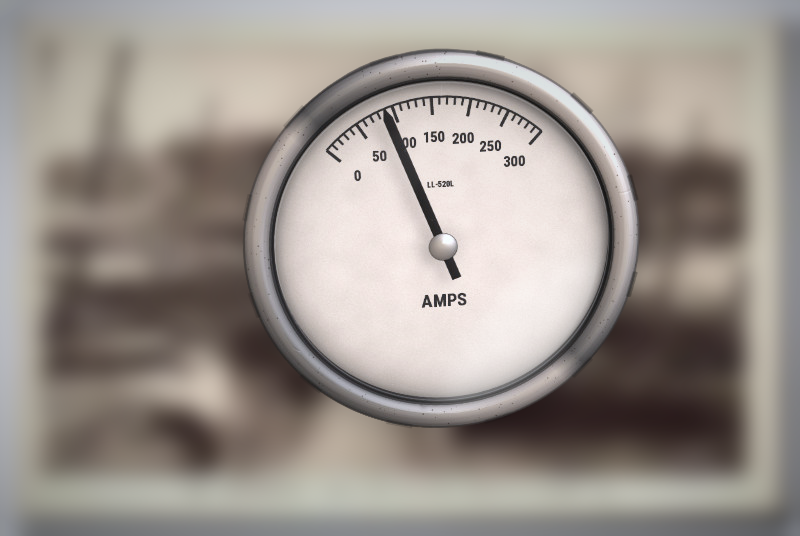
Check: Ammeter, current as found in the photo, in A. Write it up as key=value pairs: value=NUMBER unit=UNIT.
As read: value=90 unit=A
